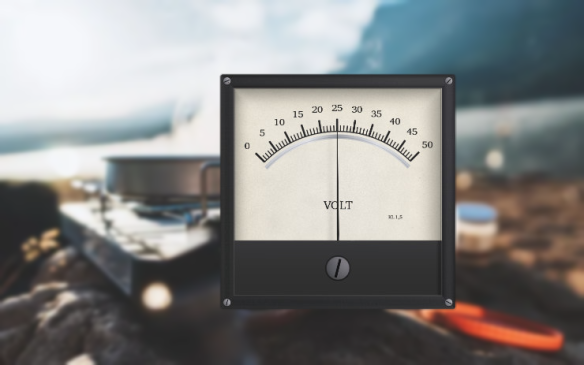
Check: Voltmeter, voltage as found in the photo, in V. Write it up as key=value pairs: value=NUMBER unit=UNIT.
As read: value=25 unit=V
